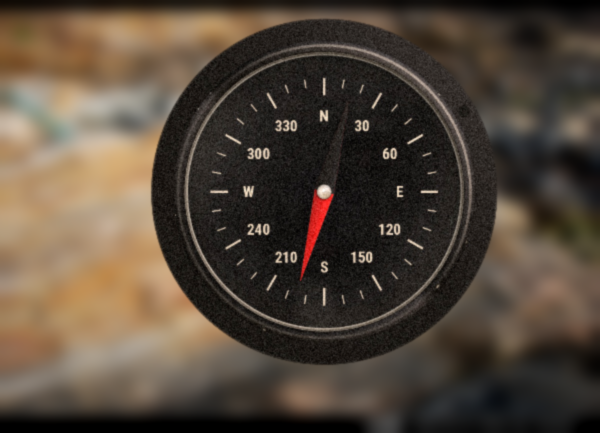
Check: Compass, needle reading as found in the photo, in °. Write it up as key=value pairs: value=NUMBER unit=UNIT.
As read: value=195 unit=°
